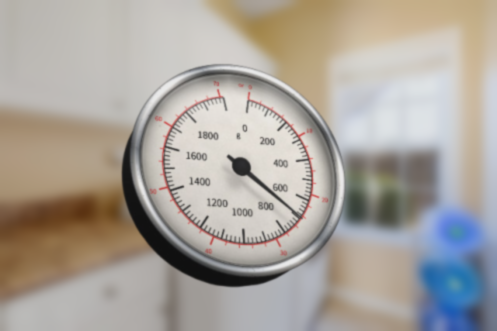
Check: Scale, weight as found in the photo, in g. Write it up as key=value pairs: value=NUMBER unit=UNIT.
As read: value=700 unit=g
